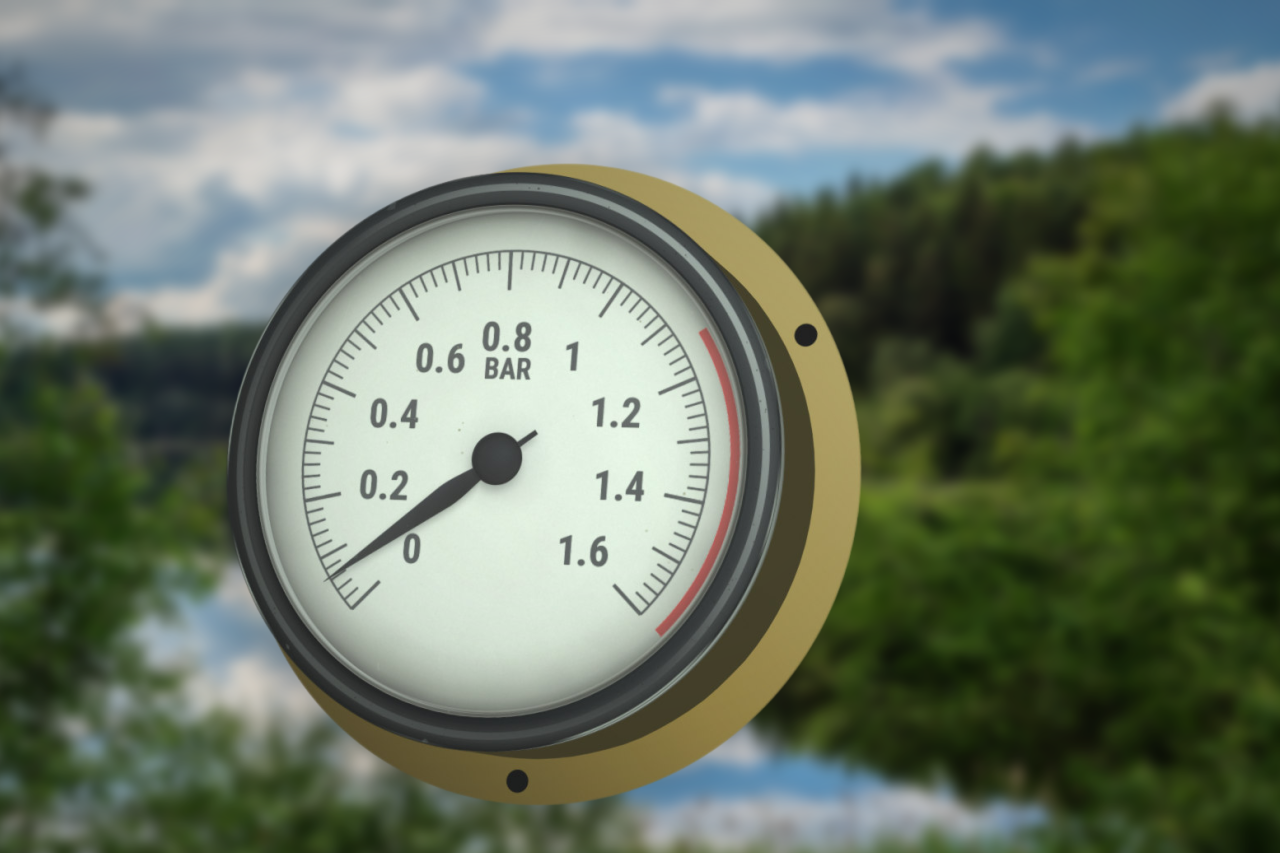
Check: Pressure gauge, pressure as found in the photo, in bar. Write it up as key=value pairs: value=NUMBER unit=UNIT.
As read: value=0.06 unit=bar
